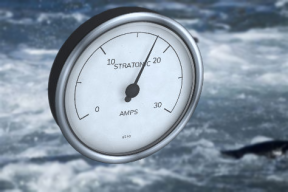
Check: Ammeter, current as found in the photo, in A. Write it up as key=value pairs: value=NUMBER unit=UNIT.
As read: value=17.5 unit=A
